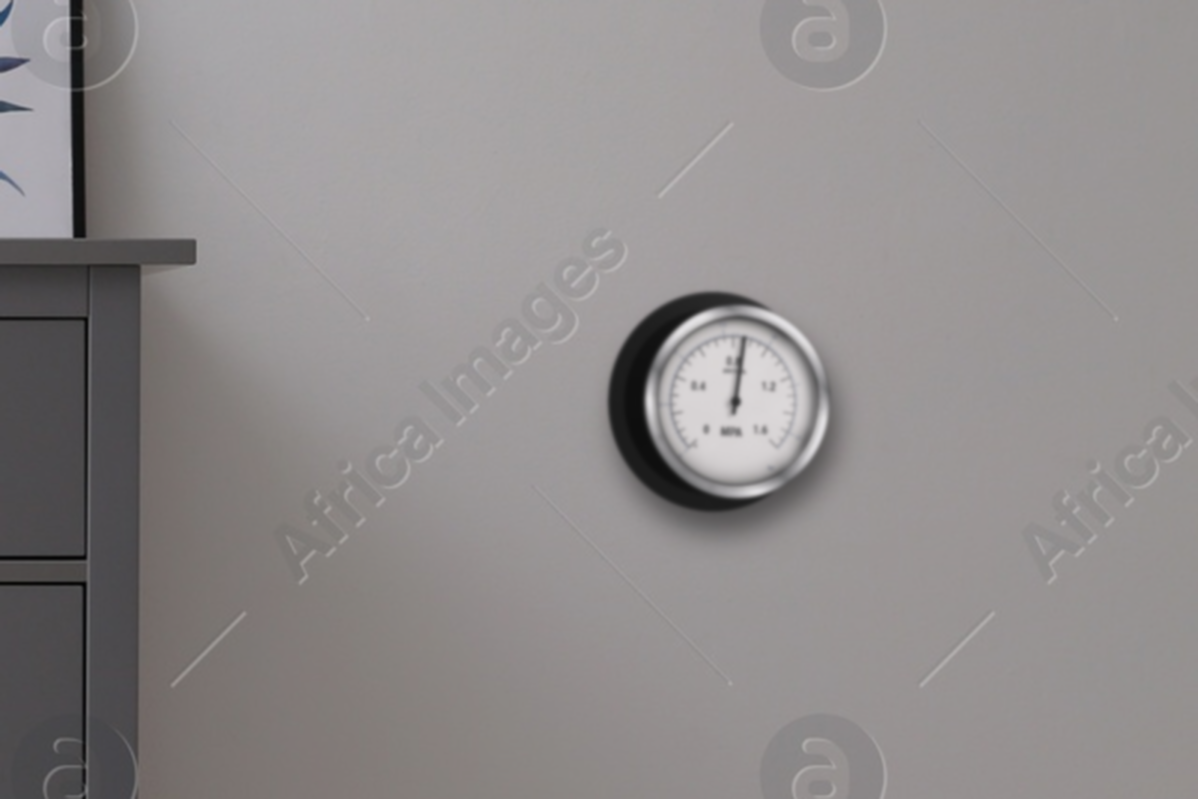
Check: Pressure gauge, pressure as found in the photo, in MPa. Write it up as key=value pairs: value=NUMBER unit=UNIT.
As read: value=0.85 unit=MPa
